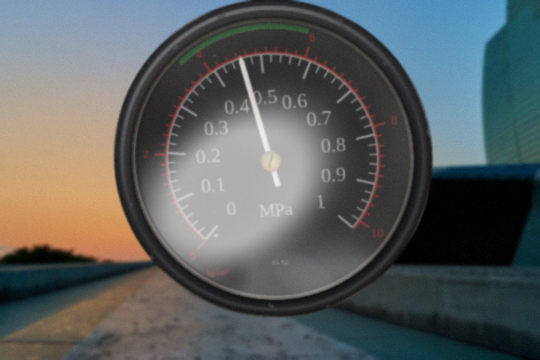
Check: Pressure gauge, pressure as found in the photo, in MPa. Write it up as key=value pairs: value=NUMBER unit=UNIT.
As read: value=0.46 unit=MPa
